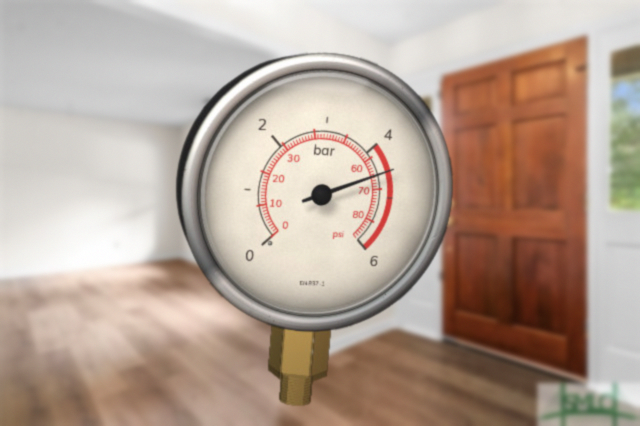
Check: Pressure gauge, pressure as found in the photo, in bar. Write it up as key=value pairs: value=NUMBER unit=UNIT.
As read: value=4.5 unit=bar
